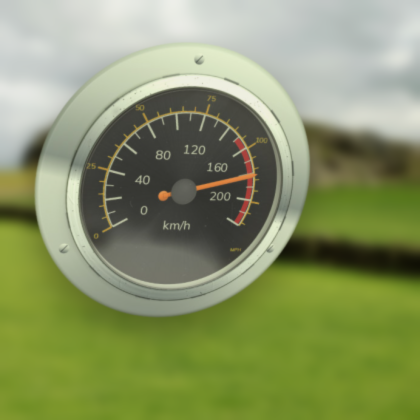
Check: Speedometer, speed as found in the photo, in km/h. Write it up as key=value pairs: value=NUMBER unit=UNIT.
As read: value=180 unit=km/h
